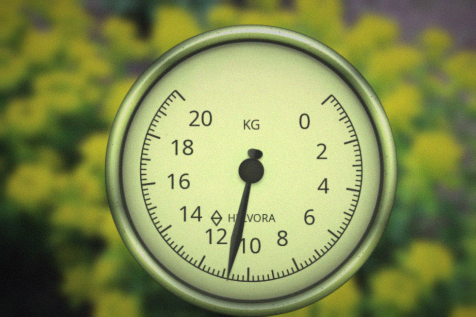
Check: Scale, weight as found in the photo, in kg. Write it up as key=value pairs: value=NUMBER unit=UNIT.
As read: value=10.8 unit=kg
